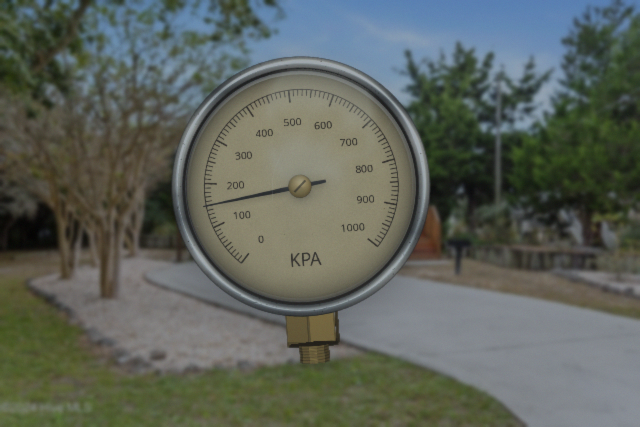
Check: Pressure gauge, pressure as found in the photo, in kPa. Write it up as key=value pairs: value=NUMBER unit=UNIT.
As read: value=150 unit=kPa
